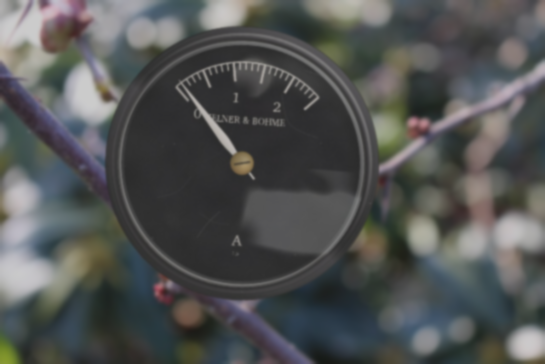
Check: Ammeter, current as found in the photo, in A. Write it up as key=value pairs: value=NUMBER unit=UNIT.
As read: value=0.1 unit=A
